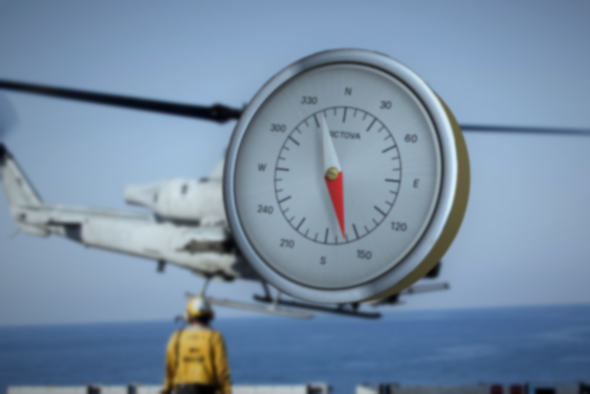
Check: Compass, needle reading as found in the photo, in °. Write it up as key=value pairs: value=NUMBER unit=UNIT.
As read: value=160 unit=°
